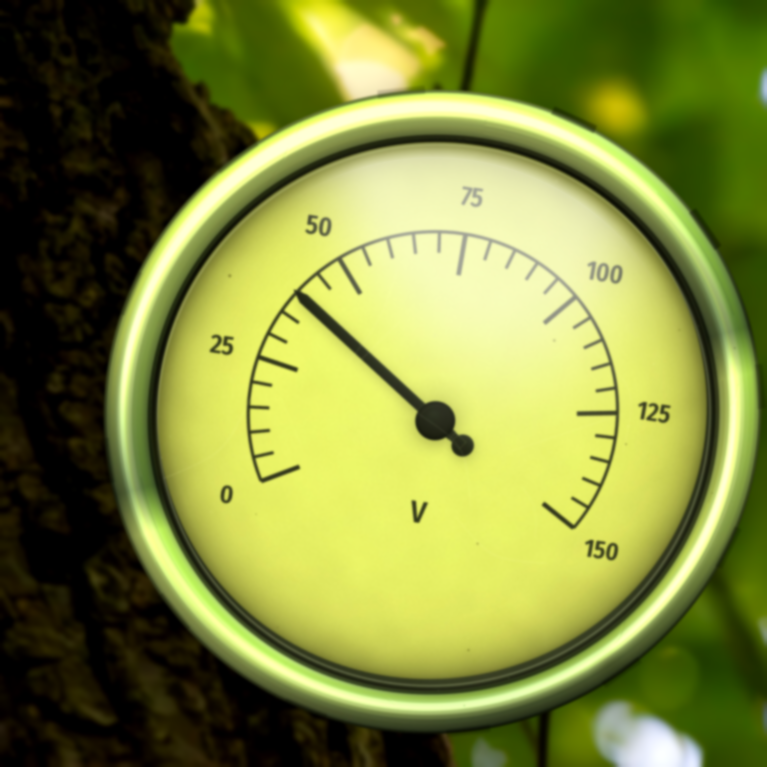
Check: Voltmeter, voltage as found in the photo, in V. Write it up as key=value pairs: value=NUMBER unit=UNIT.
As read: value=40 unit=V
